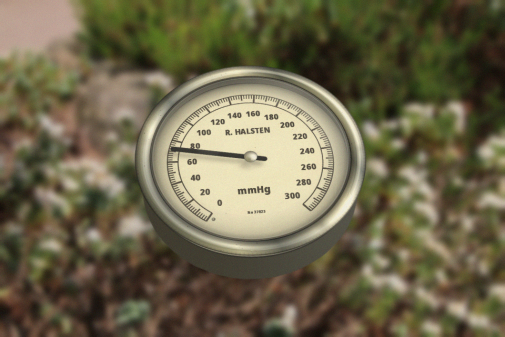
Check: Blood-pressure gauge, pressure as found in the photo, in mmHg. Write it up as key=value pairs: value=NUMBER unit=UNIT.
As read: value=70 unit=mmHg
